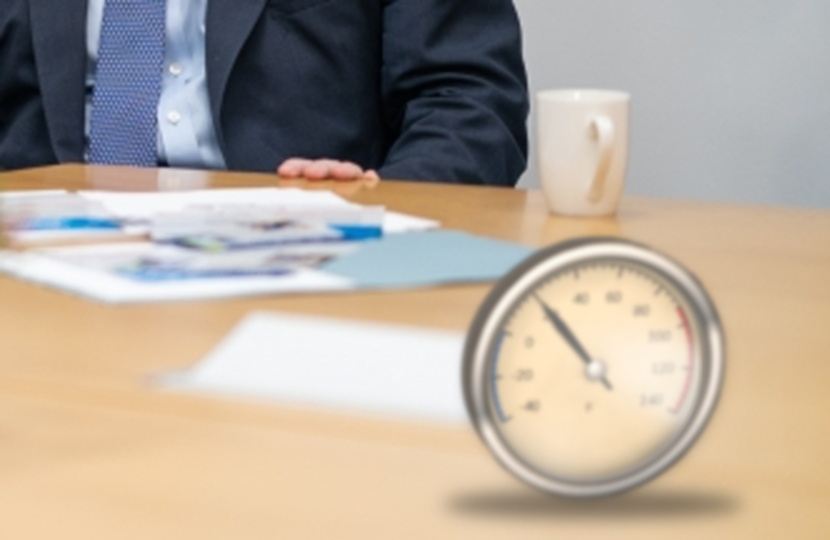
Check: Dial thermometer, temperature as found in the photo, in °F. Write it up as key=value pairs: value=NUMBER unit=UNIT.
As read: value=20 unit=°F
